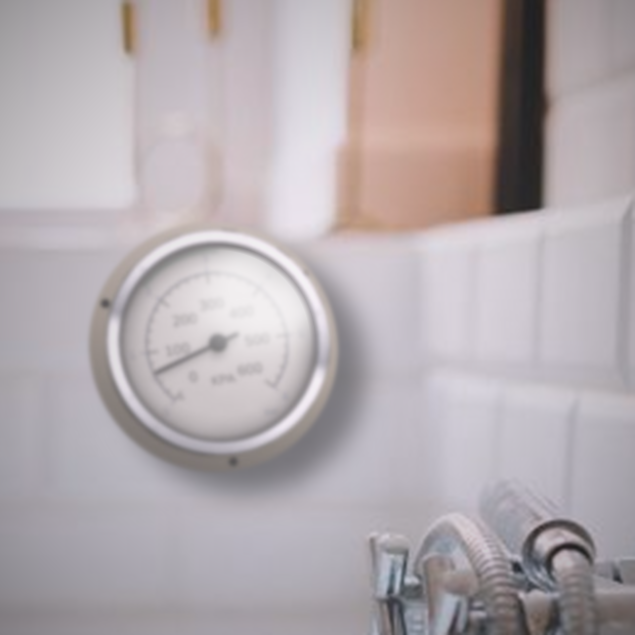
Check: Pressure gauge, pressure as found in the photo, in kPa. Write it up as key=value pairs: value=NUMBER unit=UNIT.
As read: value=60 unit=kPa
